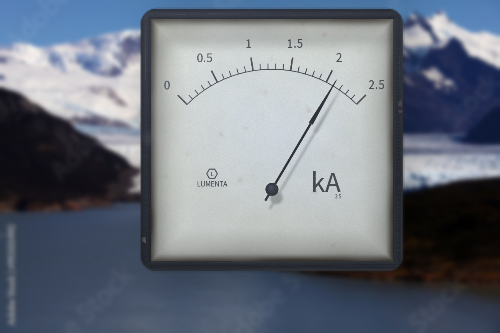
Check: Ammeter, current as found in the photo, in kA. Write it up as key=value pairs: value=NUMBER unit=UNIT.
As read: value=2.1 unit=kA
